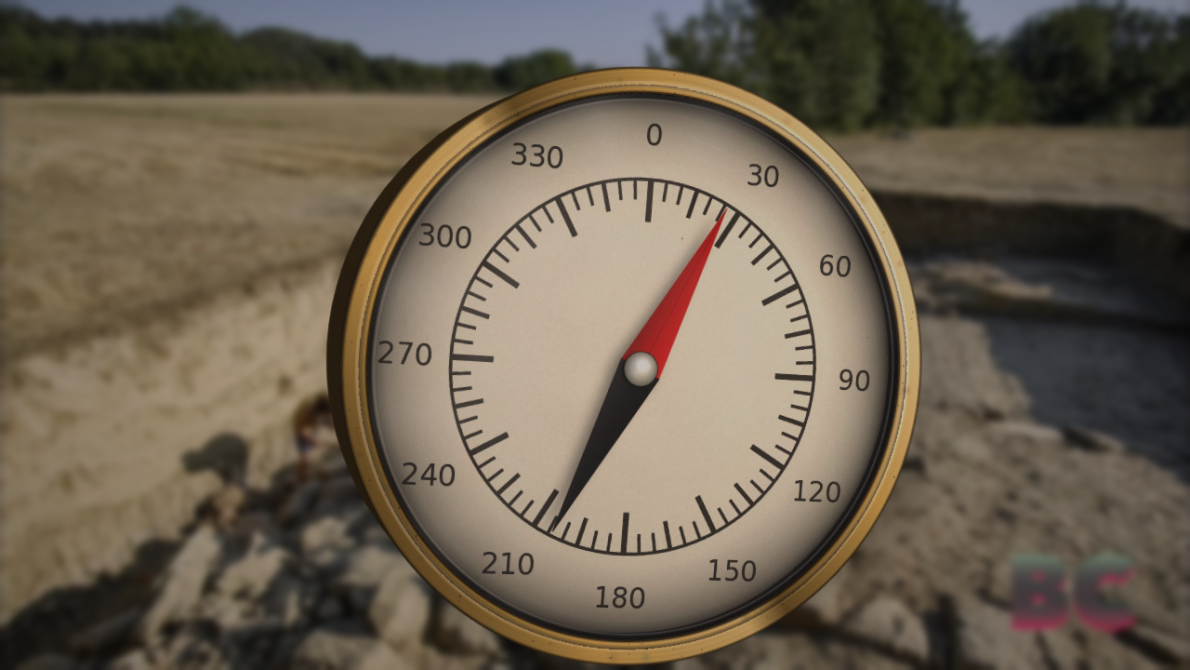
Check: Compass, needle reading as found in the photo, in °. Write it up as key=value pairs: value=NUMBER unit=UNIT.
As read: value=25 unit=°
